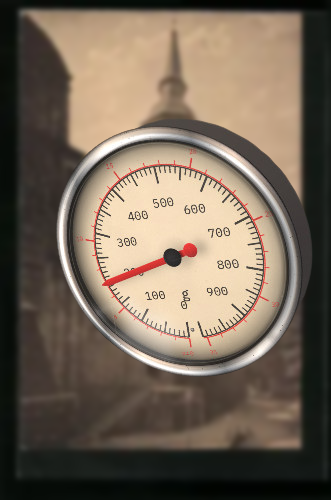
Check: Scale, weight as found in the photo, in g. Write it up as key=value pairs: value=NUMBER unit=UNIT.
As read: value=200 unit=g
